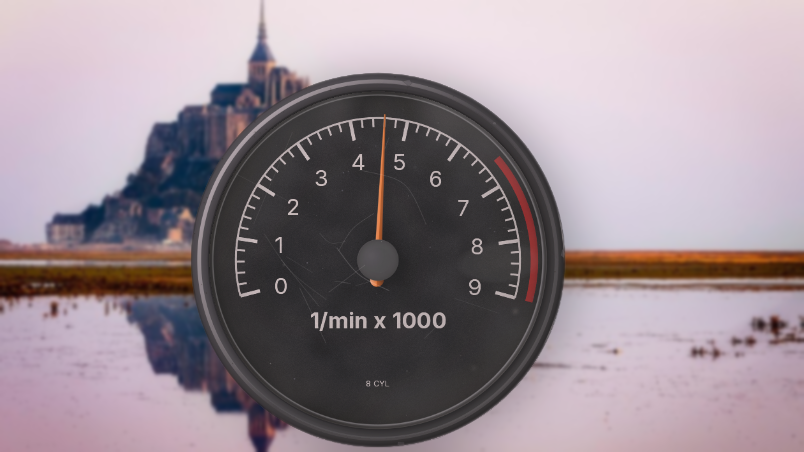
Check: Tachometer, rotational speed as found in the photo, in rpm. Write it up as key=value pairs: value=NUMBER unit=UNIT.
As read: value=4600 unit=rpm
